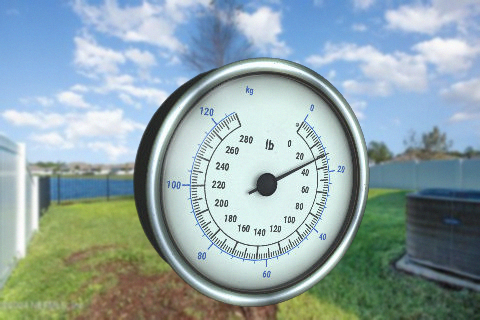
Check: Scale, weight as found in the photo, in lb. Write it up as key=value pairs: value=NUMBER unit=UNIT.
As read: value=30 unit=lb
